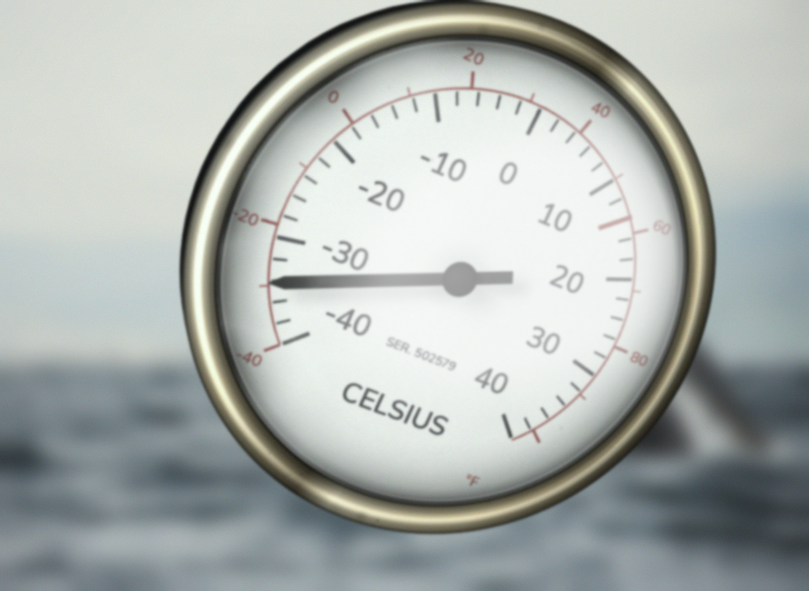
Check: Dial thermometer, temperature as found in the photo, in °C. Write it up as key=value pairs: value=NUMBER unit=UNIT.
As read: value=-34 unit=°C
